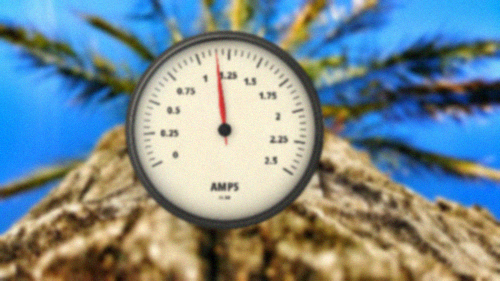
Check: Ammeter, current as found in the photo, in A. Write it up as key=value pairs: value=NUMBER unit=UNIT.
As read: value=1.15 unit=A
